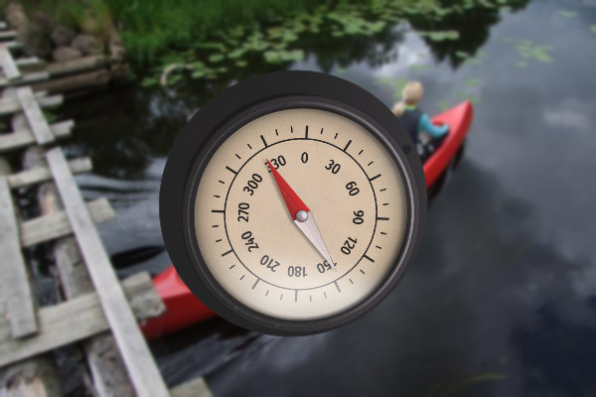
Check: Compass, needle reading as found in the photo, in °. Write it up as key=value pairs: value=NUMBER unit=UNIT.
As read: value=325 unit=°
